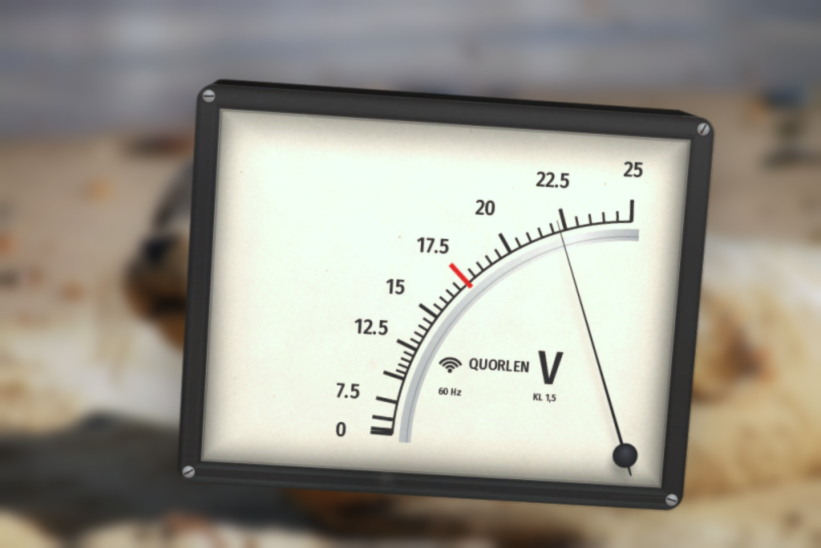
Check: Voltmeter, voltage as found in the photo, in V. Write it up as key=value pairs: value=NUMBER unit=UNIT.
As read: value=22.25 unit=V
